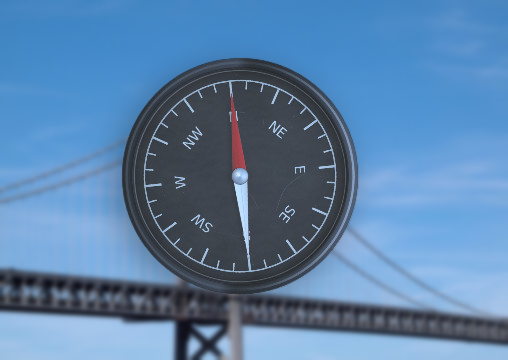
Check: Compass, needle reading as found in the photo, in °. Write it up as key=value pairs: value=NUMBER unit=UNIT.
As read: value=0 unit=°
